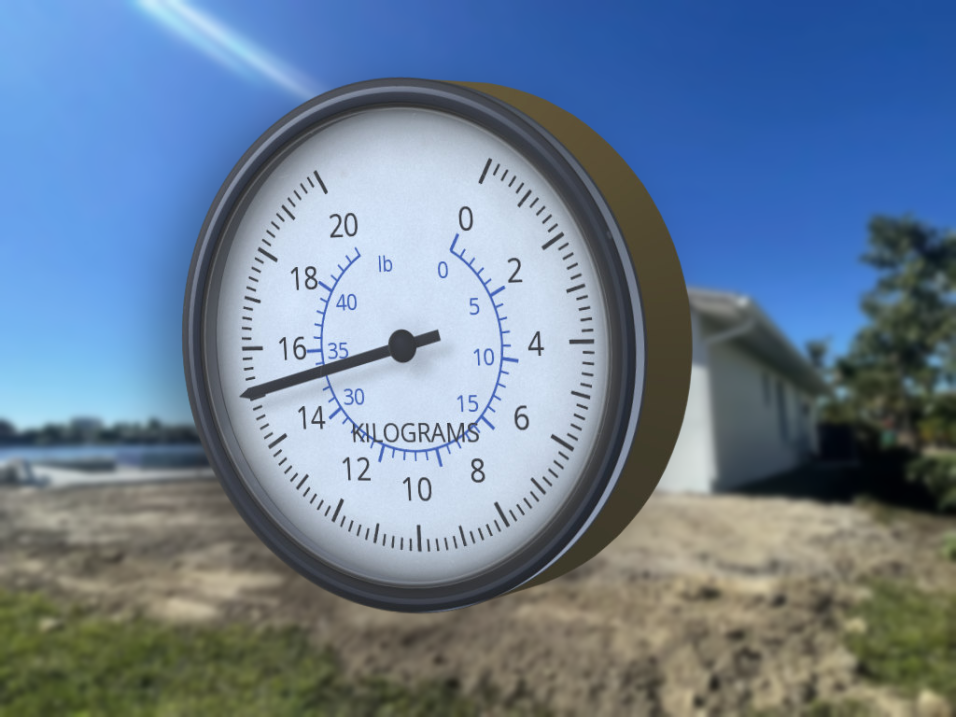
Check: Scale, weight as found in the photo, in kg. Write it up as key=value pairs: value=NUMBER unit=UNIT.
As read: value=15.1 unit=kg
